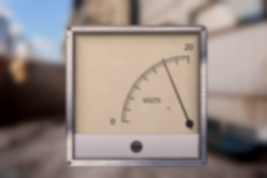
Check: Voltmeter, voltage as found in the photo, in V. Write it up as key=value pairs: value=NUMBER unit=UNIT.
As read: value=15 unit=V
